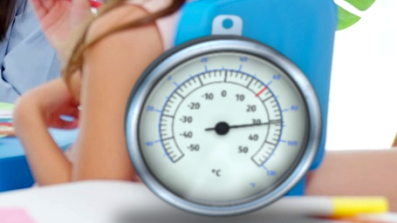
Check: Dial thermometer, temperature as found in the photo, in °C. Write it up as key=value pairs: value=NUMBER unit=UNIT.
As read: value=30 unit=°C
